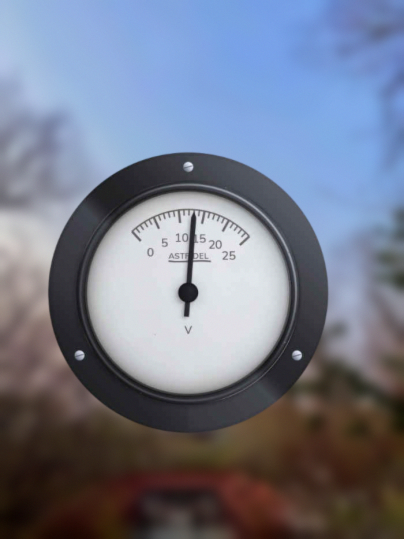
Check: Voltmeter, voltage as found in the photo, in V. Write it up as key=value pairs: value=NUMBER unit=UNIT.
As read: value=13 unit=V
